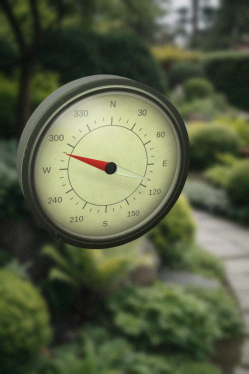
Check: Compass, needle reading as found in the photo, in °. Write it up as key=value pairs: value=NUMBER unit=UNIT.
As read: value=290 unit=°
